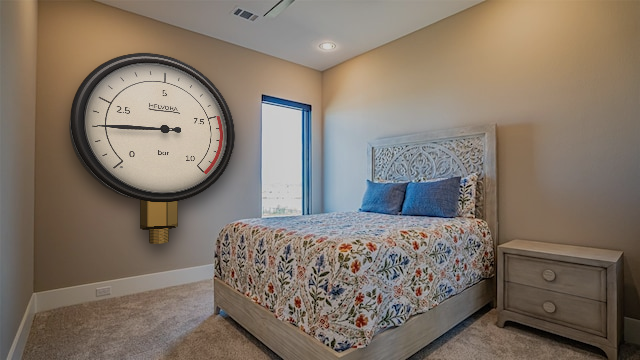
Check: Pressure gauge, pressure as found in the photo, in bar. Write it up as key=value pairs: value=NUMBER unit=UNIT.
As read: value=1.5 unit=bar
